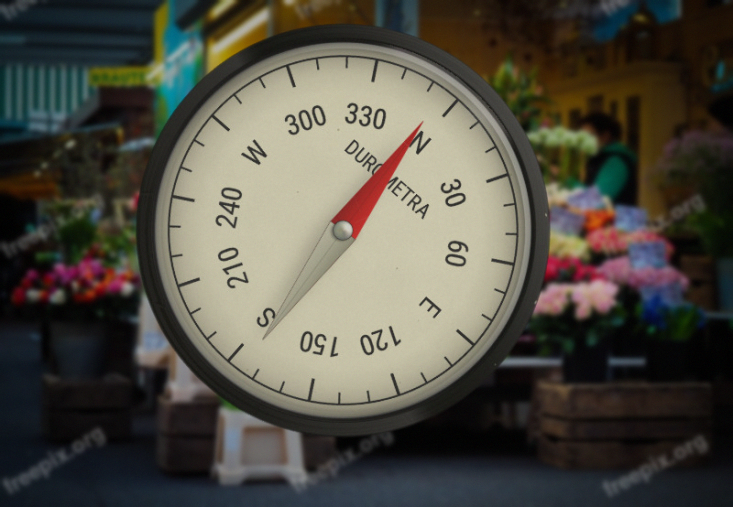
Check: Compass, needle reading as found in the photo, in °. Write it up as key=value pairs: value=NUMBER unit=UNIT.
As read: value=355 unit=°
